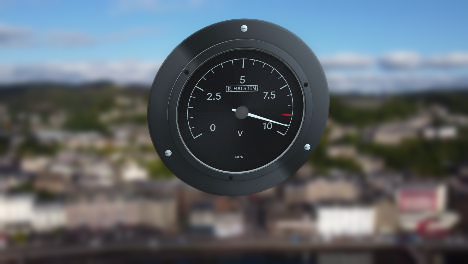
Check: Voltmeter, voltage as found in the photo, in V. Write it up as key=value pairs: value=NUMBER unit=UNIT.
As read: value=9.5 unit=V
